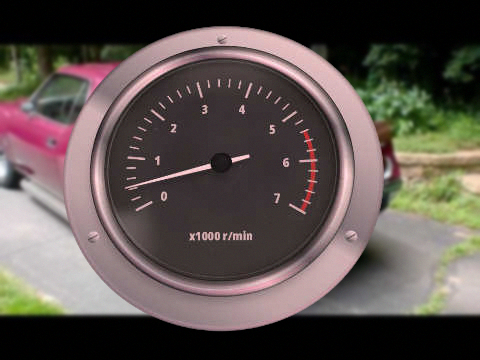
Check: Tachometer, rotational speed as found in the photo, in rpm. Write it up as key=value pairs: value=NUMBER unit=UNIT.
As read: value=400 unit=rpm
